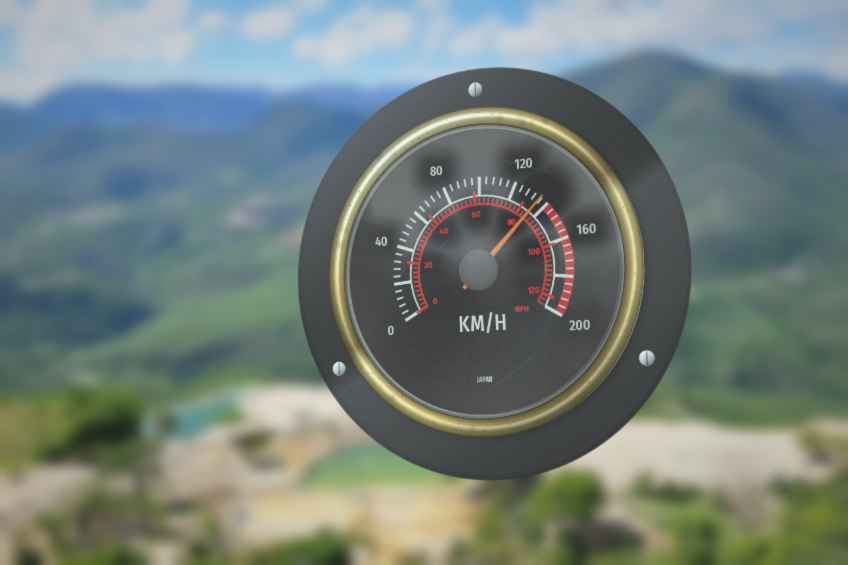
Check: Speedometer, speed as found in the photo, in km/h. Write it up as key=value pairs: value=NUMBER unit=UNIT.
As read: value=136 unit=km/h
